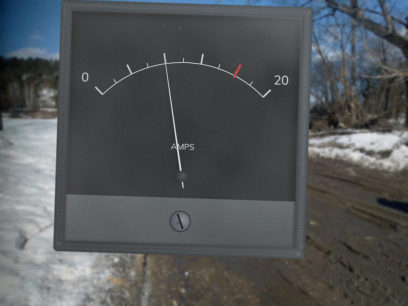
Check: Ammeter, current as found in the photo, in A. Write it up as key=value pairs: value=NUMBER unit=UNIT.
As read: value=8 unit=A
